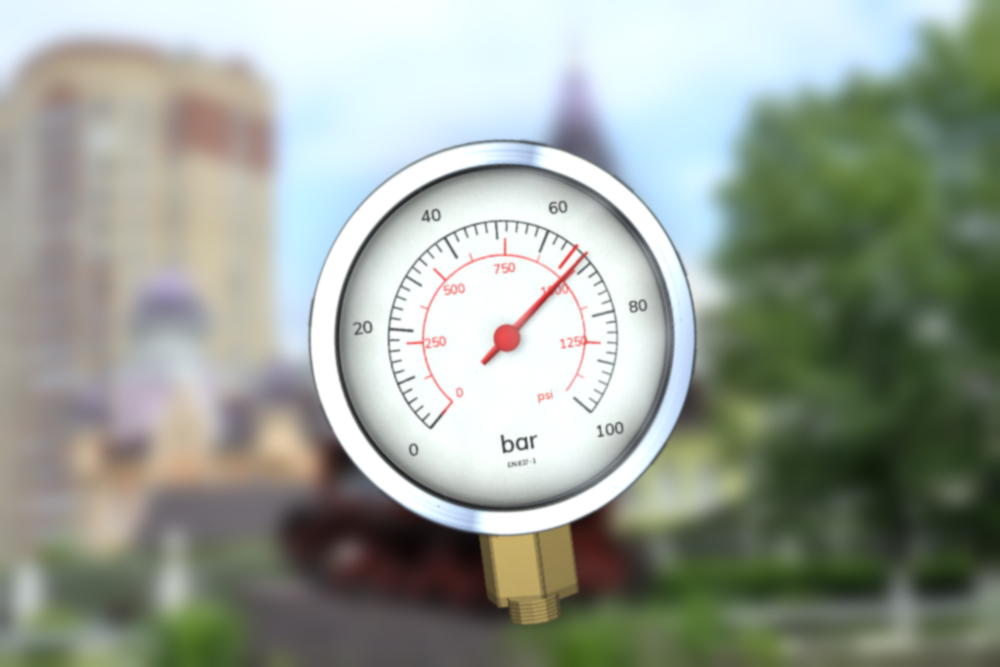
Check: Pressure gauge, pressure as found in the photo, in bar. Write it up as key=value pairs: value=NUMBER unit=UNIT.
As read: value=68 unit=bar
